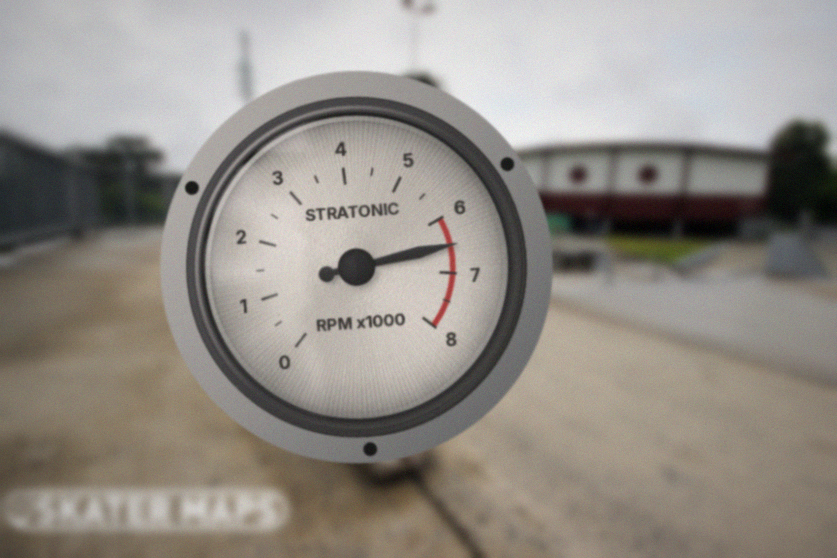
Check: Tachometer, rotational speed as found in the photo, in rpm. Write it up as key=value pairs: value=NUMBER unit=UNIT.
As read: value=6500 unit=rpm
